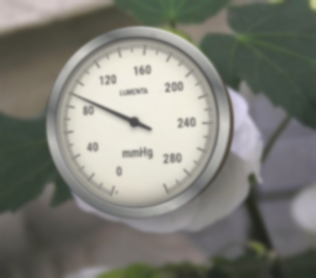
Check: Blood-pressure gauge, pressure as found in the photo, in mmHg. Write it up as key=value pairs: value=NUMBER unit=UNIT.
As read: value=90 unit=mmHg
